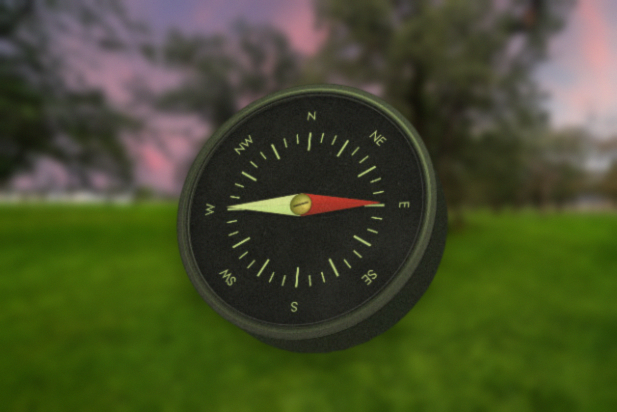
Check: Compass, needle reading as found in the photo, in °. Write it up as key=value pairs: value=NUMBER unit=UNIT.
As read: value=90 unit=°
